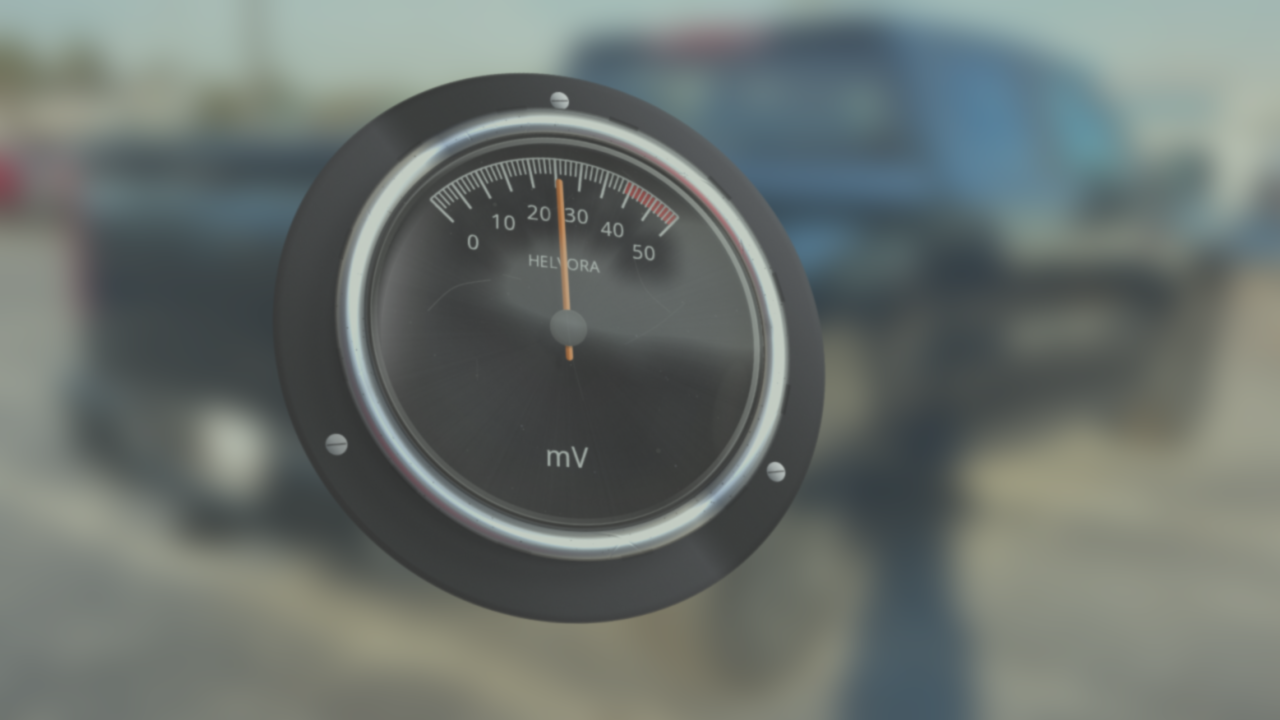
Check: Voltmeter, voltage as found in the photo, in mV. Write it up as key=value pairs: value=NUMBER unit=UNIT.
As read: value=25 unit=mV
